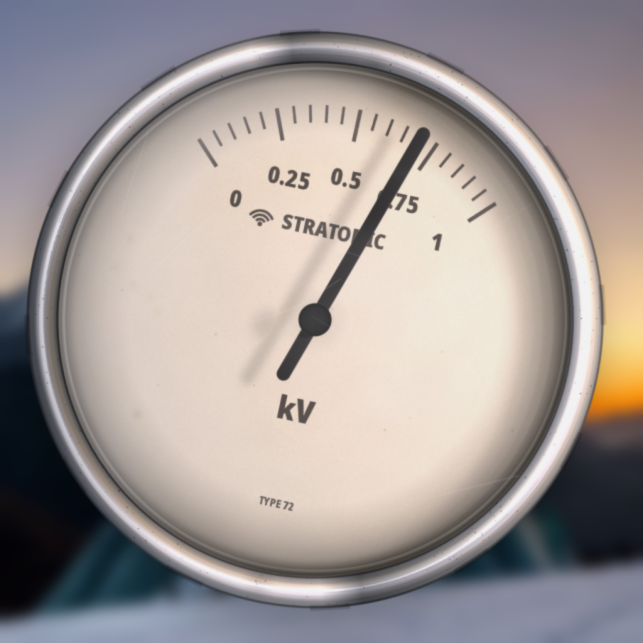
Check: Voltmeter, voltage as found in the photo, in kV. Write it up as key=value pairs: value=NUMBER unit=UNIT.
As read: value=0.7 unit=kV
